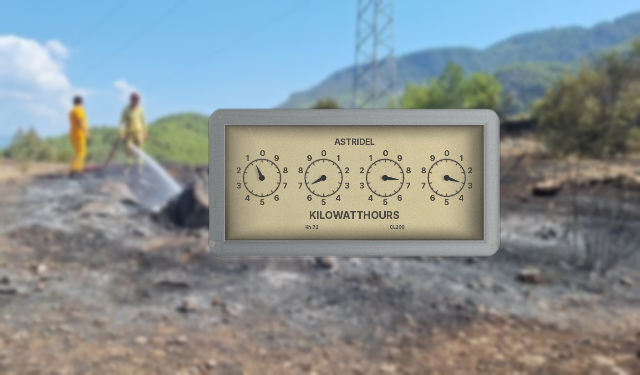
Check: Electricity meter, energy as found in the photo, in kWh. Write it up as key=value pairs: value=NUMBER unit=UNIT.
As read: value=673 unit=kWh
